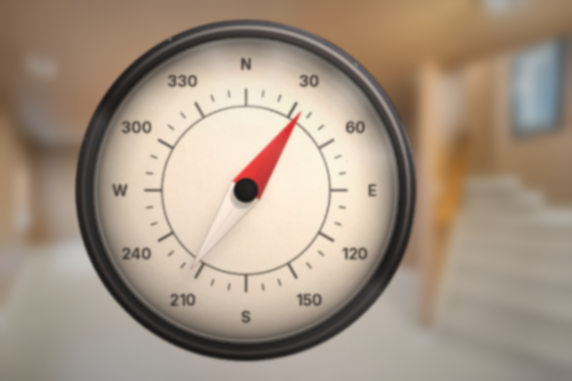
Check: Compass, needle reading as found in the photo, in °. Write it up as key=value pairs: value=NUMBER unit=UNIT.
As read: value=35 unit=°
